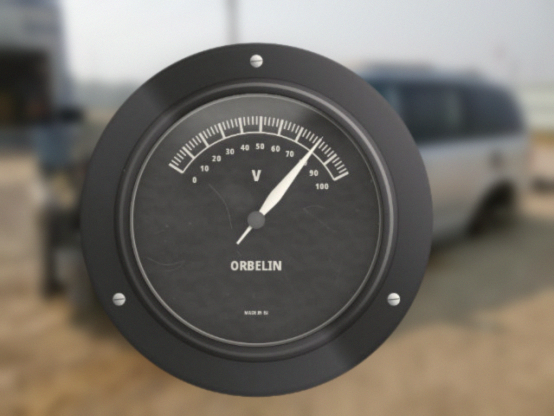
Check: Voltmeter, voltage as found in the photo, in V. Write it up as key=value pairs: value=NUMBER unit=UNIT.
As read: value=80 unit=V
